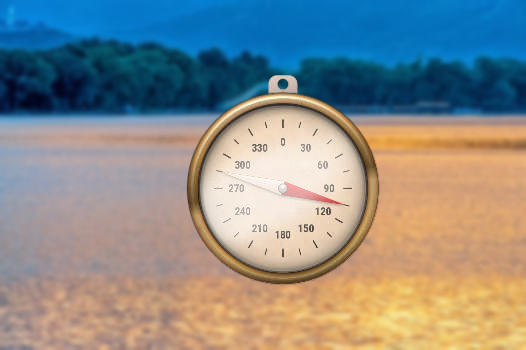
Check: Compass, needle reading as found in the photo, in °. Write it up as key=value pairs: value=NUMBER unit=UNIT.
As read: value=105 unit=°
